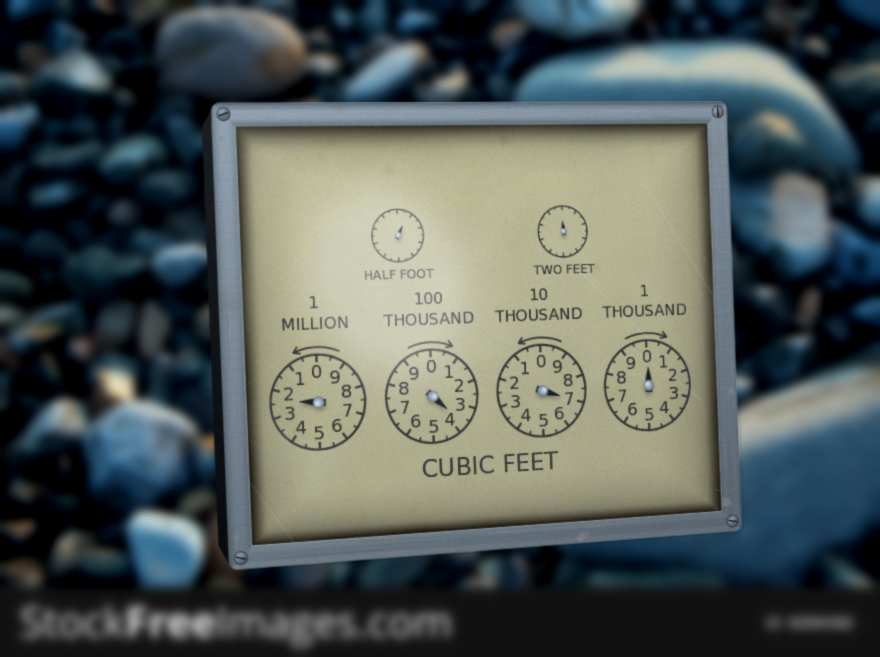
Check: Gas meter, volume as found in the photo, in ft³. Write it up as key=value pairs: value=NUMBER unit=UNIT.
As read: value=237000 unit=ft³
